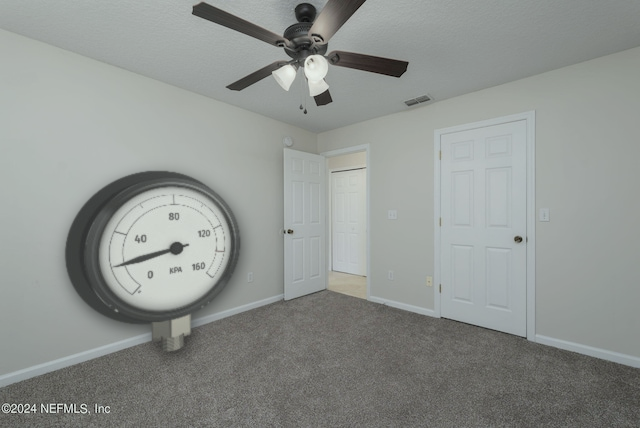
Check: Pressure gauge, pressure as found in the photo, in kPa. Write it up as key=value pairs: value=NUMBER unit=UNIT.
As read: value=20 unit=kPa
